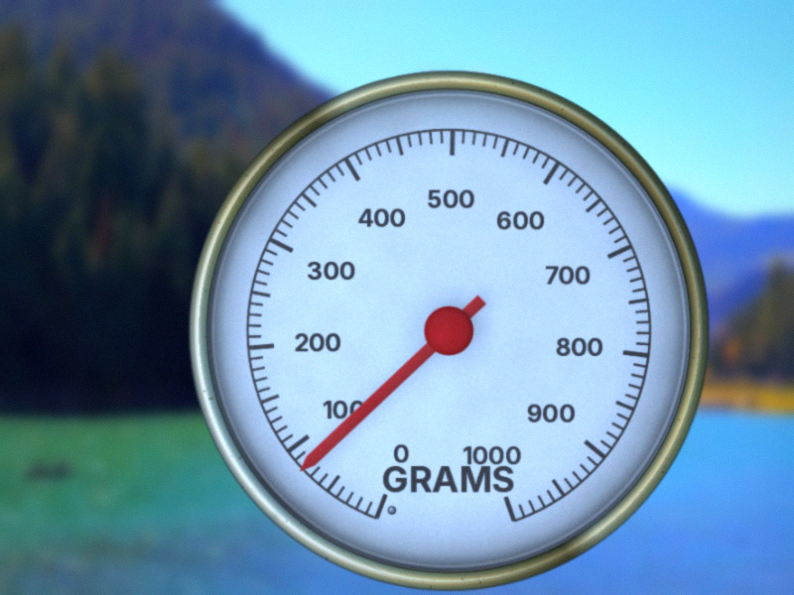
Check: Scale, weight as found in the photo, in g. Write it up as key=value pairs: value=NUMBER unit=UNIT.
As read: value=80 unit=g
